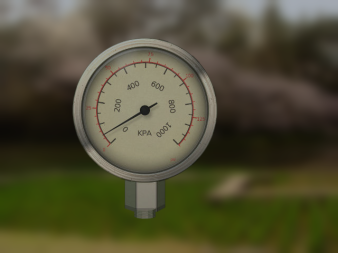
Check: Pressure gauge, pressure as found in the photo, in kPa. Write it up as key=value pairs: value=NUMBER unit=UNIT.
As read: value=50 unit=kPa
